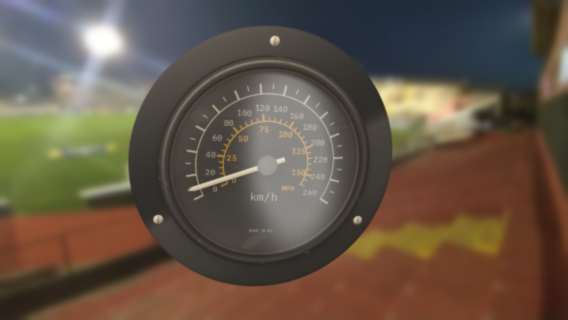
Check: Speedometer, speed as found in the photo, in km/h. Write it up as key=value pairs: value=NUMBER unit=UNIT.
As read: value=10 unit=km/h
